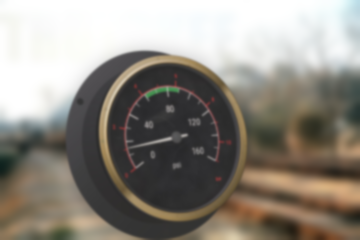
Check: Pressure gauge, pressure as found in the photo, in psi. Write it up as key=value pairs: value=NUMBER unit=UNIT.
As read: value=15 unit=psi
